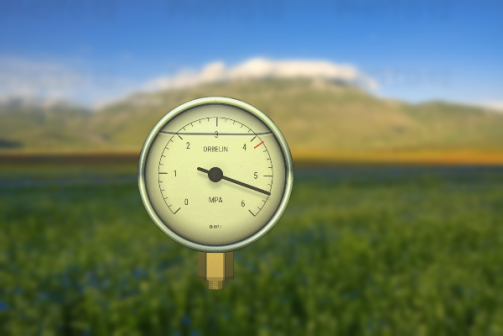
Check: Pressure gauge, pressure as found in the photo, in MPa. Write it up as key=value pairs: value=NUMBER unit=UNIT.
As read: value=5.4 unit=MPa
